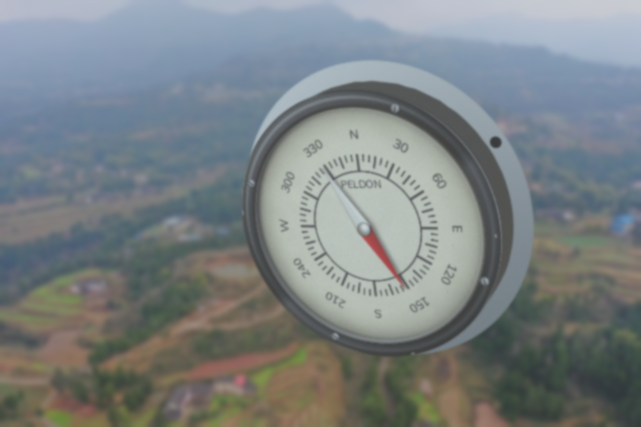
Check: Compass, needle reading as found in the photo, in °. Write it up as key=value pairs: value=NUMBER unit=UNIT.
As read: value=150 unit=°
